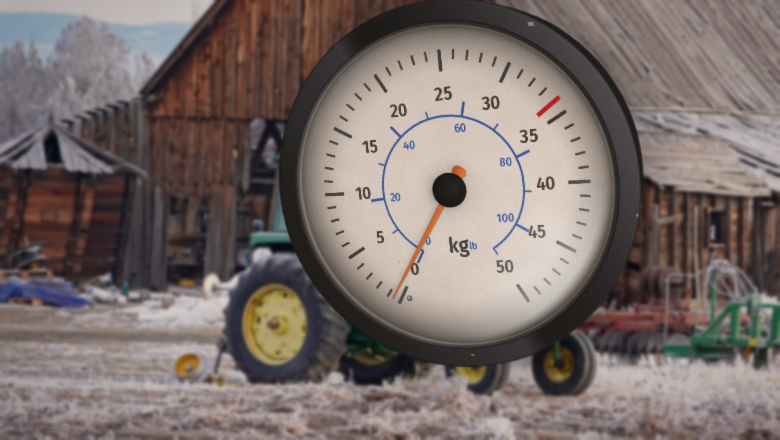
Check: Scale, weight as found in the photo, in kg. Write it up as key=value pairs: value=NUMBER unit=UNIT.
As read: value=0.5 unit=kg
